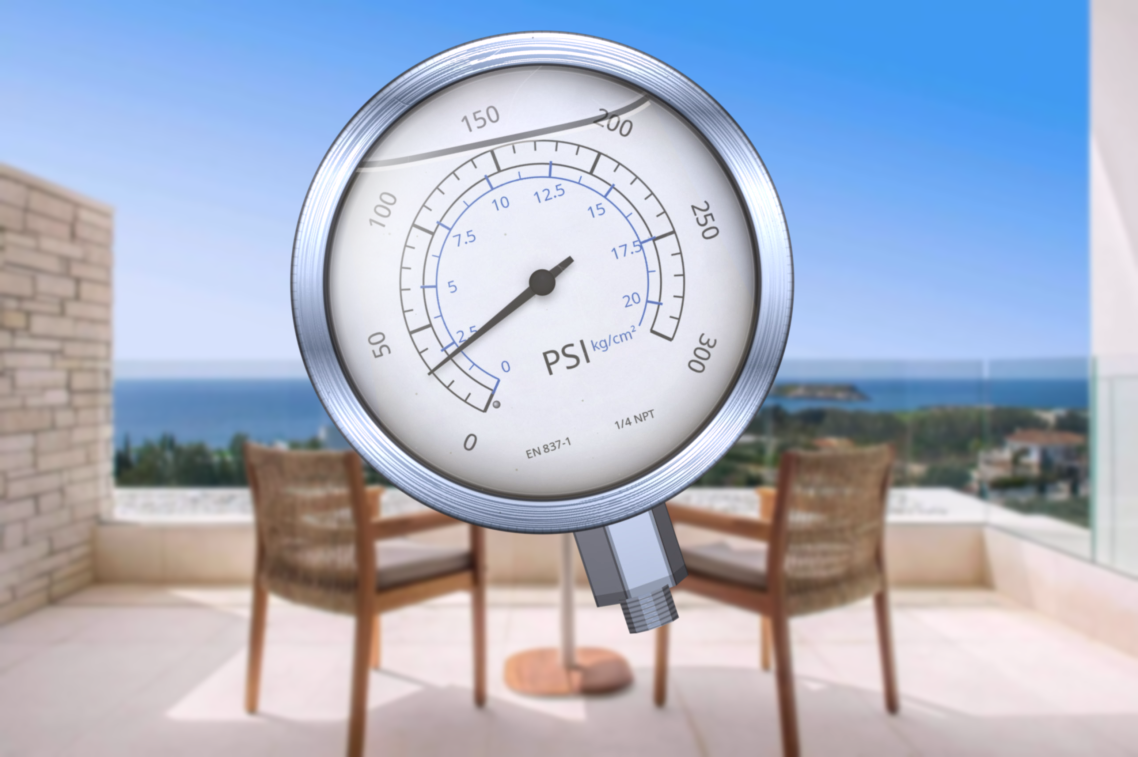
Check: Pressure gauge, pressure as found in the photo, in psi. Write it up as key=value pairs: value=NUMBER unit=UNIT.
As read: value=30 unit=psi
